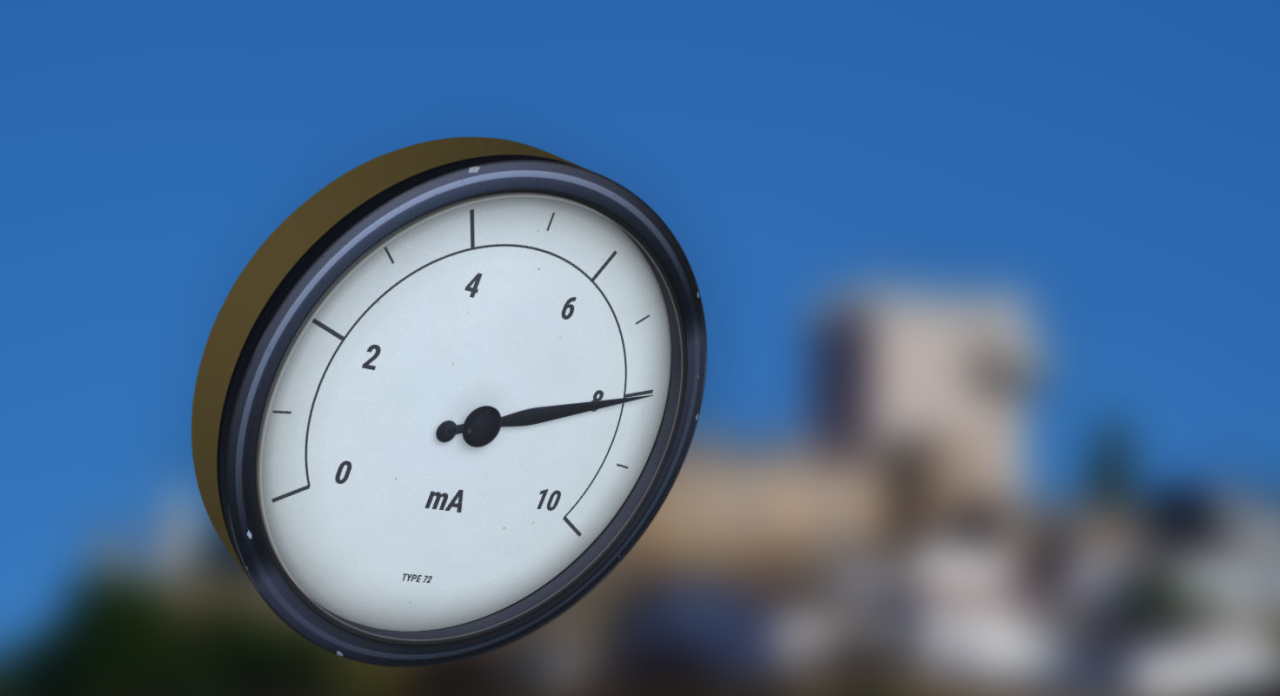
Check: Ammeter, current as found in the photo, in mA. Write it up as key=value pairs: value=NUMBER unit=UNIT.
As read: value=8 unit=mA
